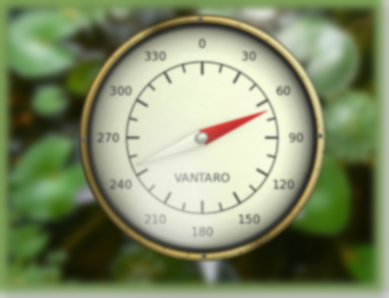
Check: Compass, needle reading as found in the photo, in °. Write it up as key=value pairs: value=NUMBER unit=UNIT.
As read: value=67.5 unit=°
